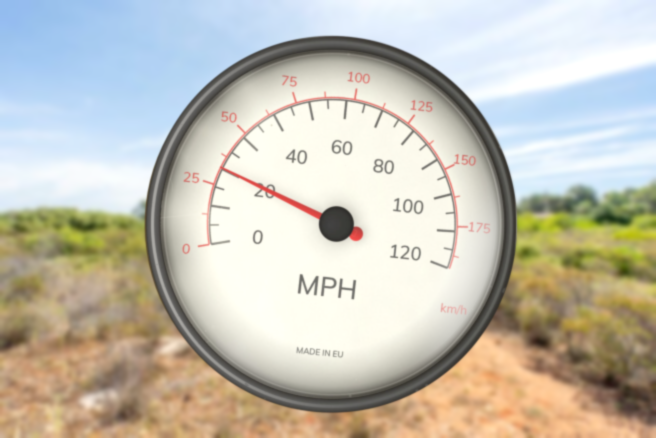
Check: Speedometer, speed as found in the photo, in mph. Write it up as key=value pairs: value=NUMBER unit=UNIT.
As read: value=20 unit=mph
